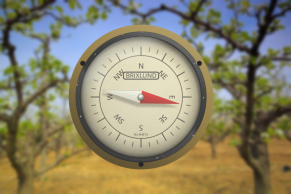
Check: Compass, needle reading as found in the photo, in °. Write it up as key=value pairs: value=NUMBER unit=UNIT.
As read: value=100 unit=°
